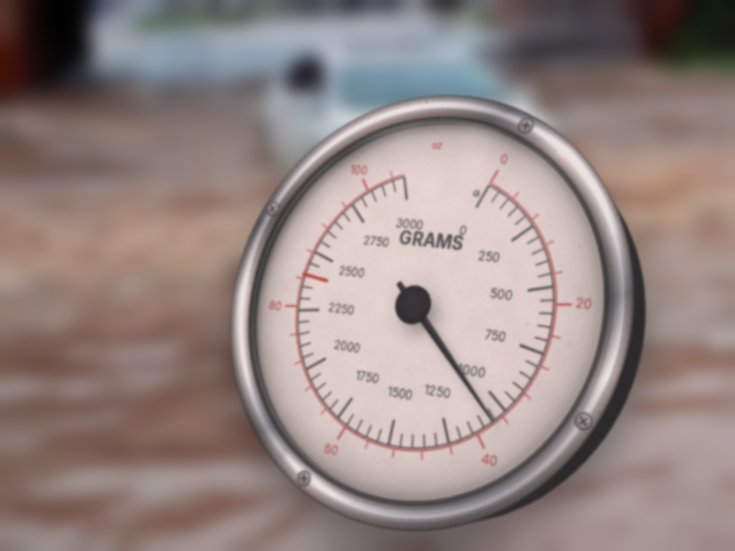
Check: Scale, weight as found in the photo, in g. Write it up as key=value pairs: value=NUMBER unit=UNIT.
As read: value=1050 unit=g
